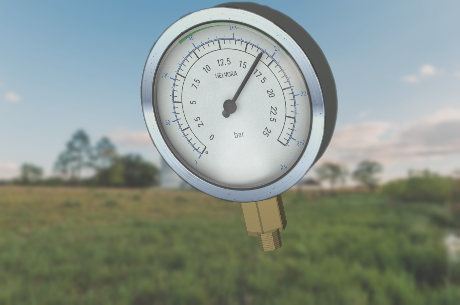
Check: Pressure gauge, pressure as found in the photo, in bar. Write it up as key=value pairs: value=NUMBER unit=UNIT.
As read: value=16.5 unit=bar
